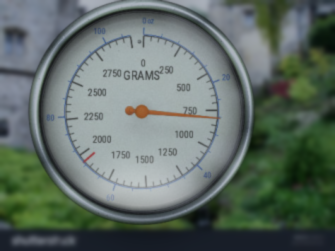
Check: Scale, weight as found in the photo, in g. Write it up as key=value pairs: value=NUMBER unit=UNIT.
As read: value=800 unit=g
